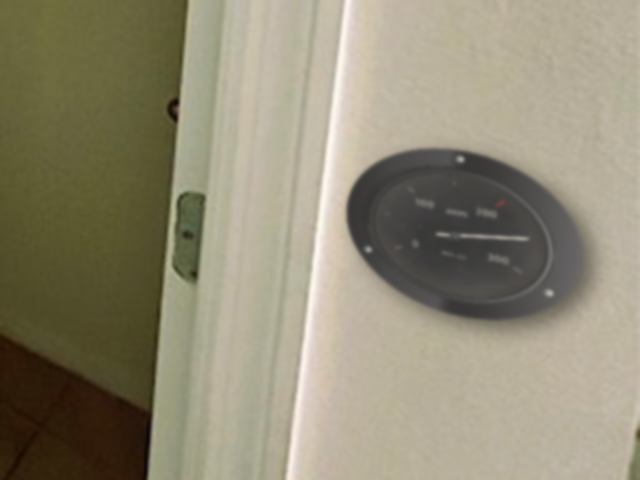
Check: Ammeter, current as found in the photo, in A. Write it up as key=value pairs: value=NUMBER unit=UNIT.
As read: value=250 unit=A
